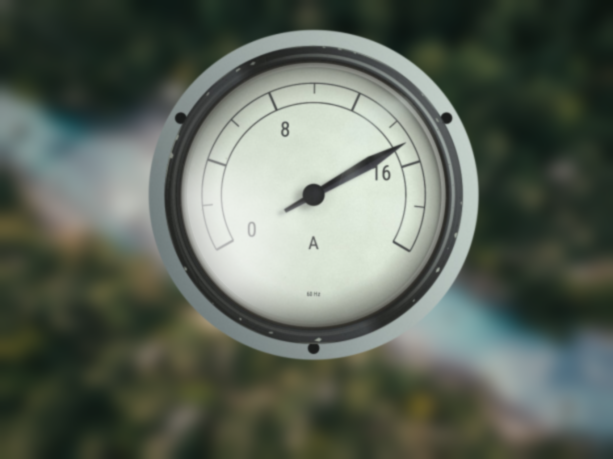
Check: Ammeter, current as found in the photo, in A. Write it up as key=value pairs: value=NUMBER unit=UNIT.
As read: value=15 unit=A
